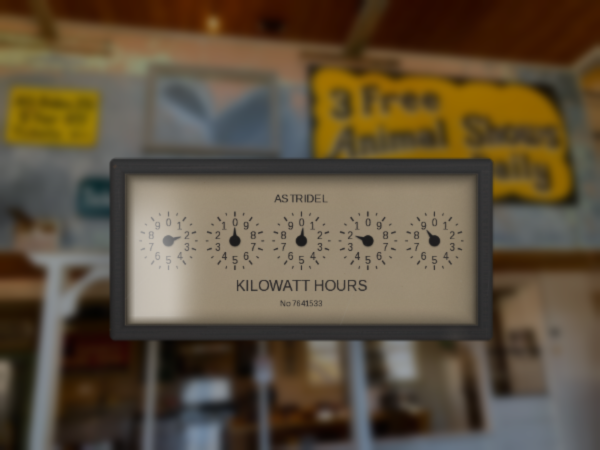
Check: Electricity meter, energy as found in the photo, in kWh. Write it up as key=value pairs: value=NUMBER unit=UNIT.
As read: value=20019 unit=kWh
